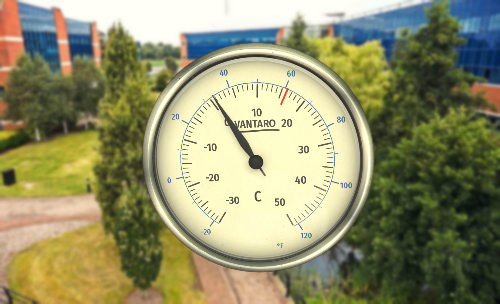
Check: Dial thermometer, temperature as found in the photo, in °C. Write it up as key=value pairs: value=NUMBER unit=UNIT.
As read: value=1 unit=°C
